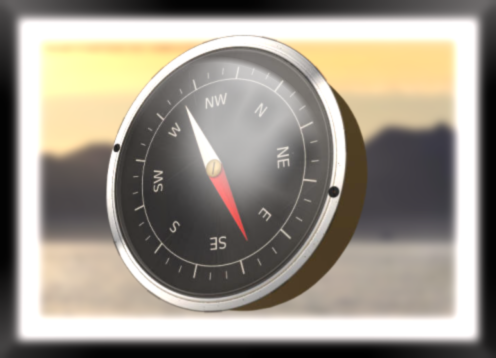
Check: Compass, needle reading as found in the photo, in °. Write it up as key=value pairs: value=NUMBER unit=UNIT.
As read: value=110 unit=°
